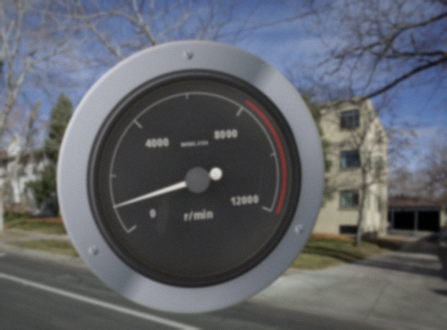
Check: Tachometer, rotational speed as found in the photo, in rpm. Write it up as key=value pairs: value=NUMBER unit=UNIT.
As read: value=1000 unit=rpm
